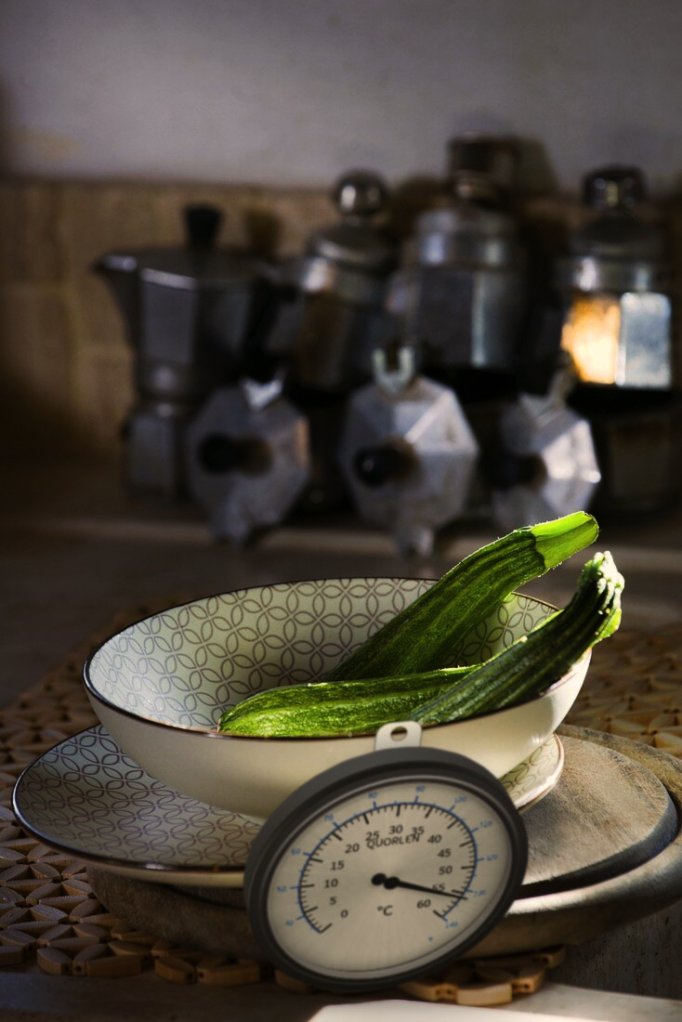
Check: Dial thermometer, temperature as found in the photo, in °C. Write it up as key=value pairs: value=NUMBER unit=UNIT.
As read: value=55 unit=°C
